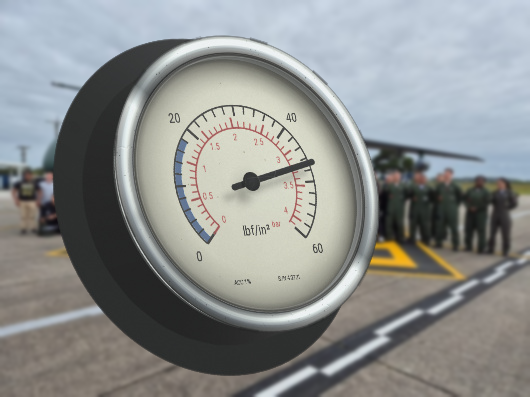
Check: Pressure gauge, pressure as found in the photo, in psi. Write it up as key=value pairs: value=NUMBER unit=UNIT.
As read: value=47 unit=psi
